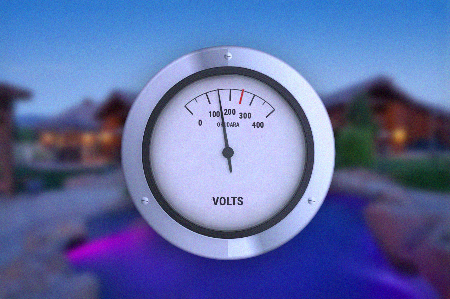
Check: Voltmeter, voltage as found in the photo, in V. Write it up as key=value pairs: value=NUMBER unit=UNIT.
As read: value=150 unit=V
